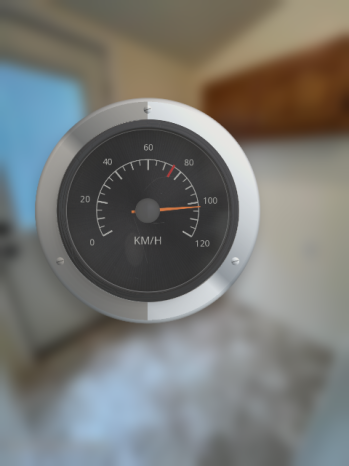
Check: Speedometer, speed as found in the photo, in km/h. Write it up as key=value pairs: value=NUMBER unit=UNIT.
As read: value=102.5 unit=km/h
